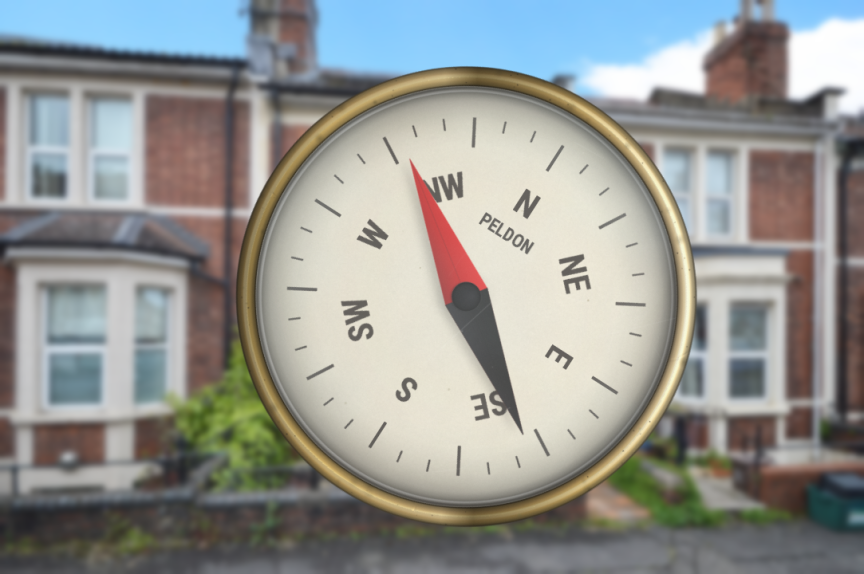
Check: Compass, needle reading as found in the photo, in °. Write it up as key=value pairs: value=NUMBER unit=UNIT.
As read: value=305 unit=°
